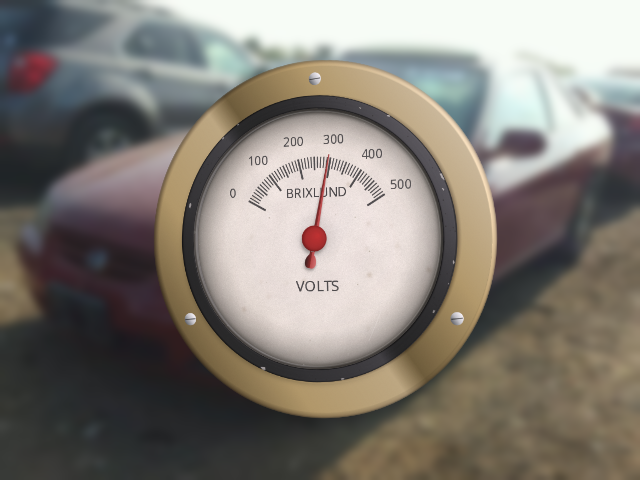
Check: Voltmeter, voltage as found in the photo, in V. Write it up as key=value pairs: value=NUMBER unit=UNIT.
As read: value=300 unit=V
